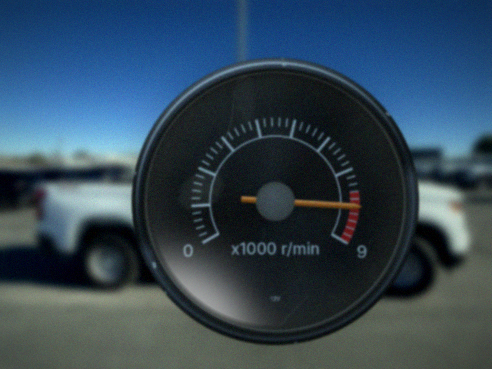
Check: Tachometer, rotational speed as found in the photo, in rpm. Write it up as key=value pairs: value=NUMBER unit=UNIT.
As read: value=8000 unit=rpm
